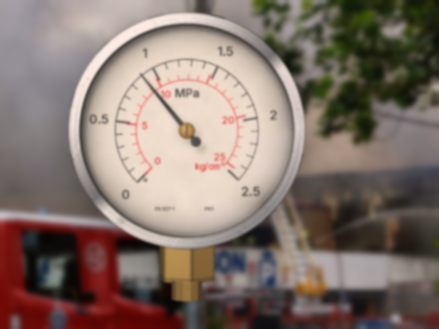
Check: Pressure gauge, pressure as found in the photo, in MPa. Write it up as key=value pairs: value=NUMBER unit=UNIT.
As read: value=0.9 unit=MPa
